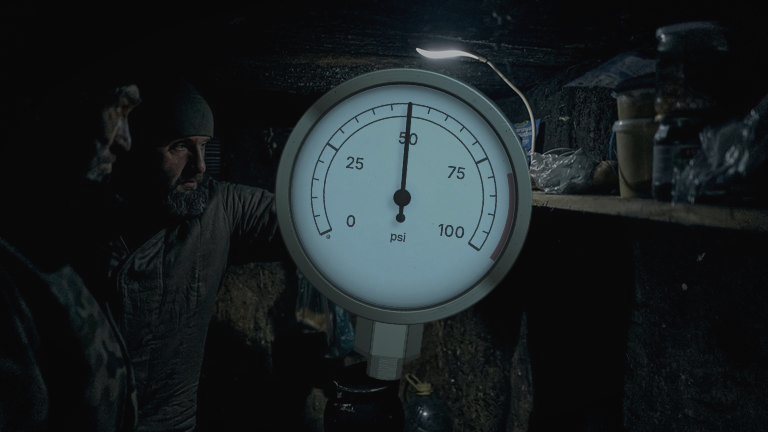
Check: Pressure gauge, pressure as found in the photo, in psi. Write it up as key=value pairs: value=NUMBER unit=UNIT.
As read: value=50 unit=psi
